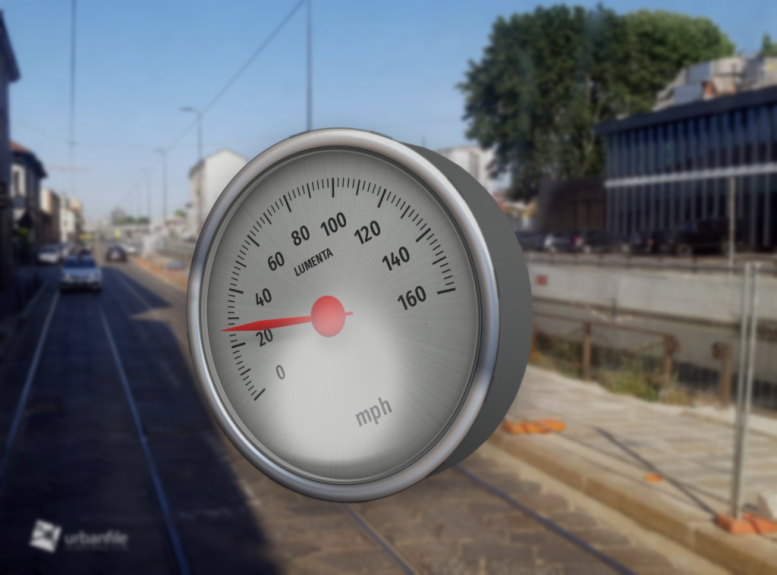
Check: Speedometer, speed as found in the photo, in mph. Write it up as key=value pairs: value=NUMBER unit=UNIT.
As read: value=26 unit=mph
